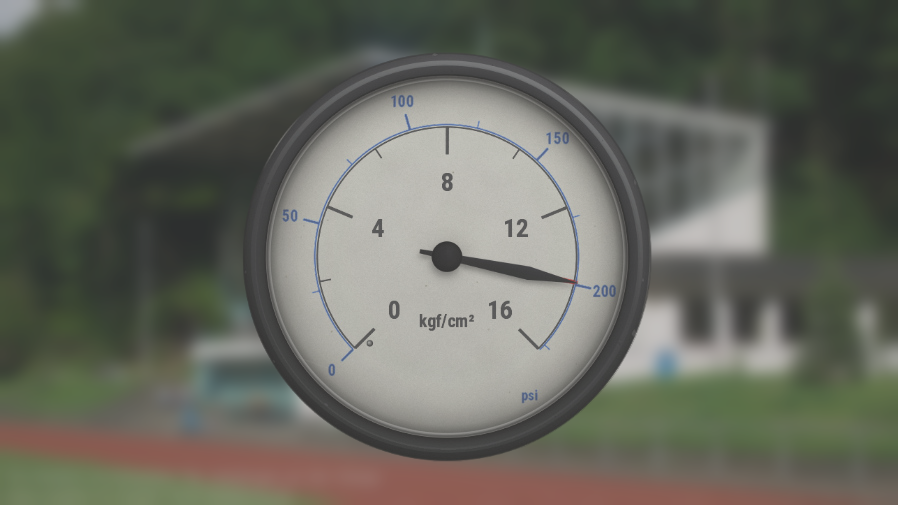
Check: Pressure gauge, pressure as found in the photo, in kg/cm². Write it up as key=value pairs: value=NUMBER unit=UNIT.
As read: value=14 unit=kg/cm²
